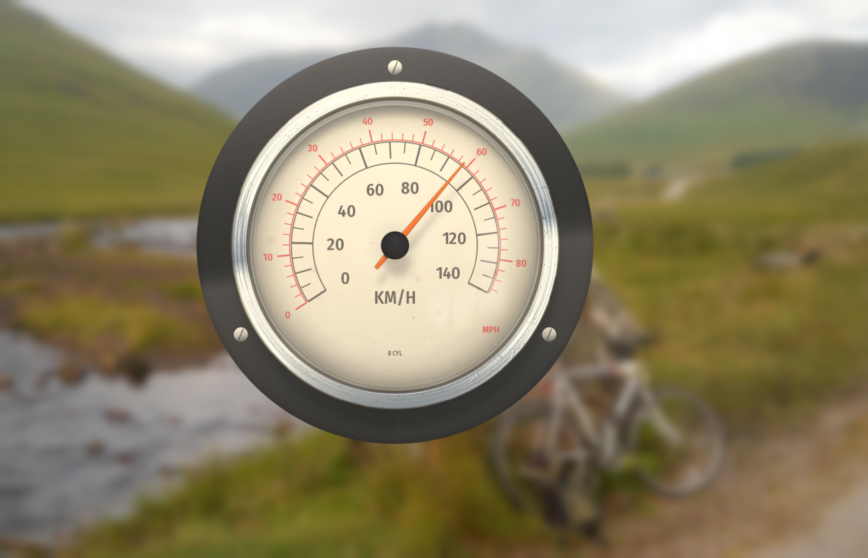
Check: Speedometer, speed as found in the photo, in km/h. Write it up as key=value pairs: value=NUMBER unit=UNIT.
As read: value=95 unit=km/h
